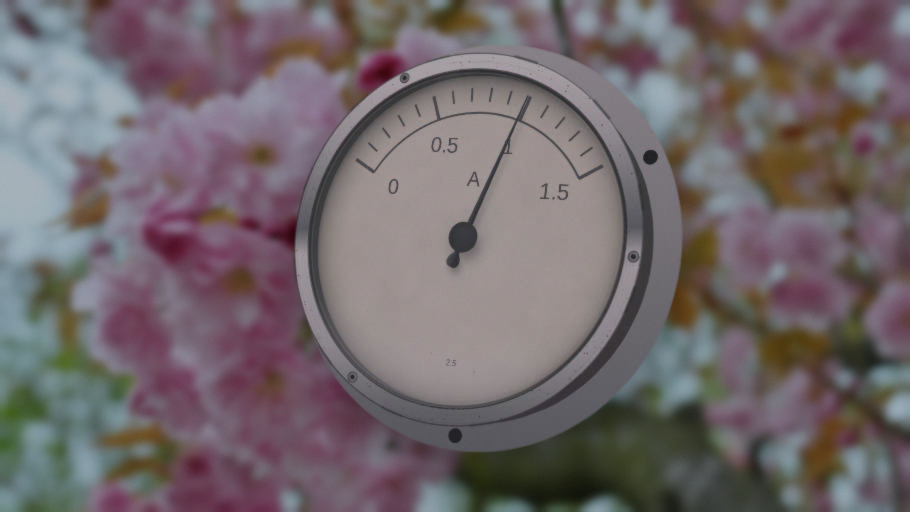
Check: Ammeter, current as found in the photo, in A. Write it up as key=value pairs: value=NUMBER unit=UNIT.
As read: value=1 unit=A
